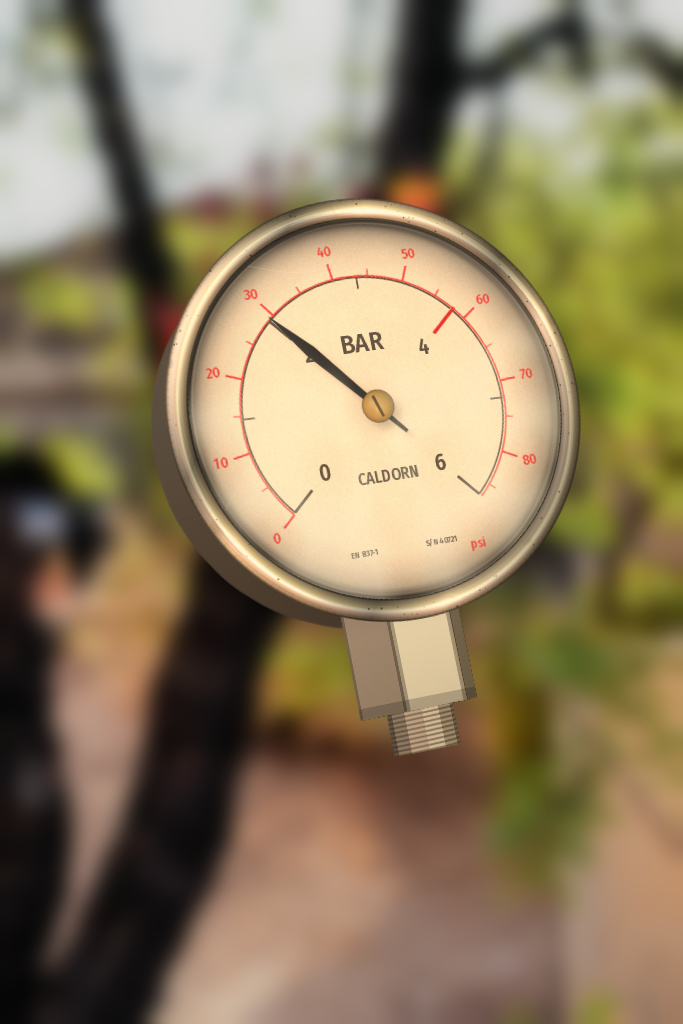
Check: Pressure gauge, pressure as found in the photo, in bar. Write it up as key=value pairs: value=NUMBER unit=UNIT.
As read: value=2 unit=bar
